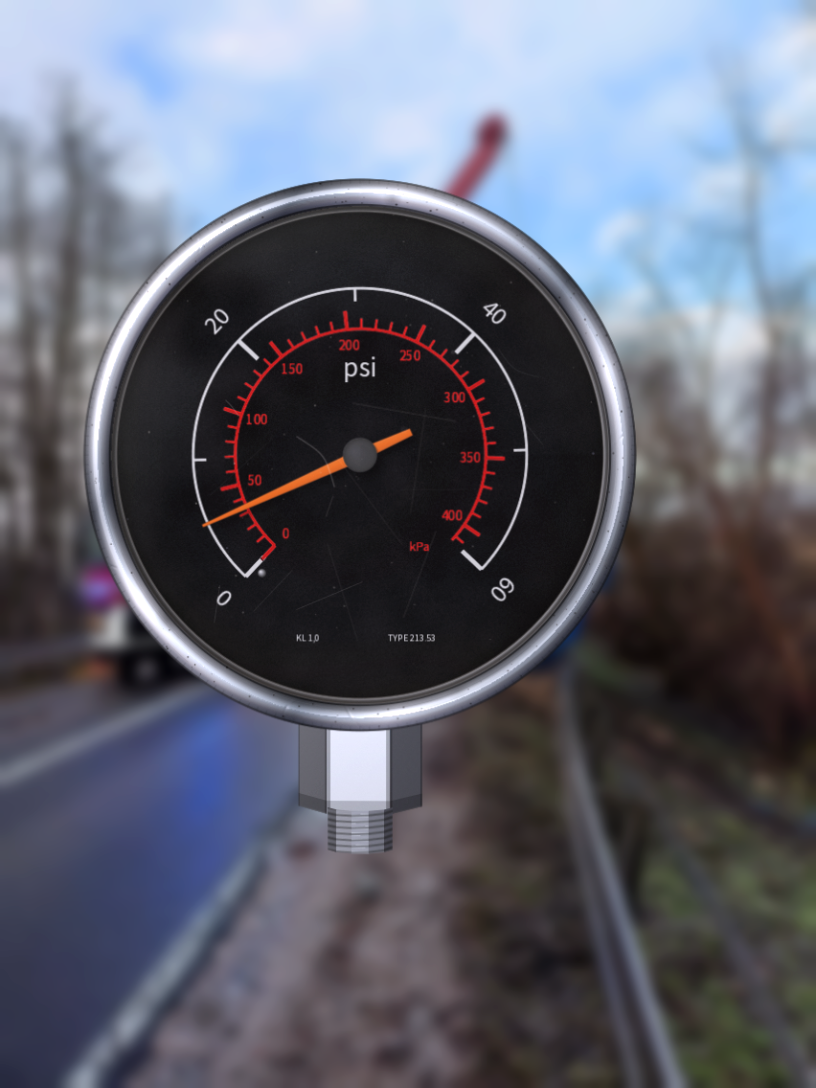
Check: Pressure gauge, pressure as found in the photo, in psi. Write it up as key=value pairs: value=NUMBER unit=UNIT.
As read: value=5 unit=psi
